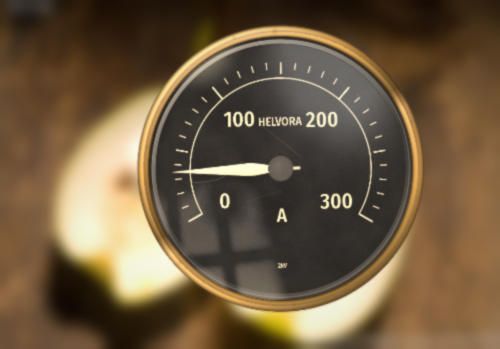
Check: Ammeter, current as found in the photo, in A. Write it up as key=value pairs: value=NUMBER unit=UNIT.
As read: value=35 unit=A
